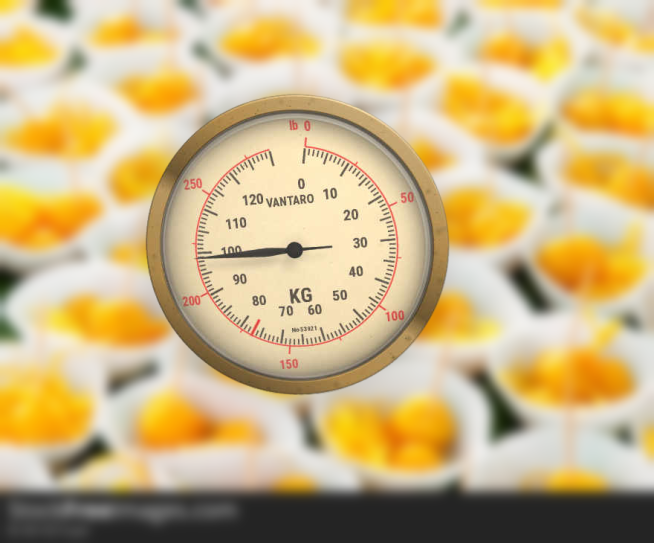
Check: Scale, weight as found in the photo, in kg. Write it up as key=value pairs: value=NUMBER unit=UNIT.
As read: value=99 unit=kg
